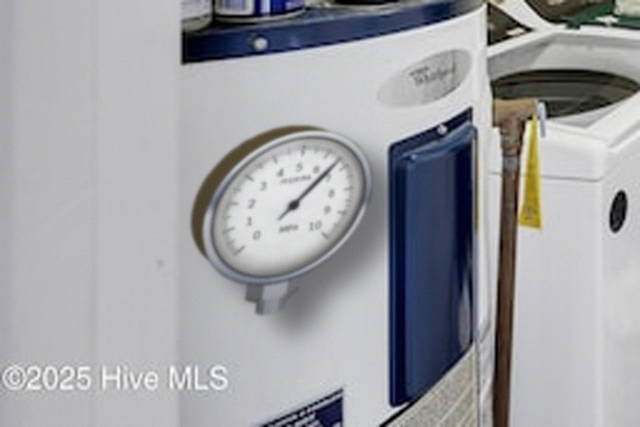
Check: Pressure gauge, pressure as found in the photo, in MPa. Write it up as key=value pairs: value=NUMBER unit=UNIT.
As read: value=6.5 unit=MPa
